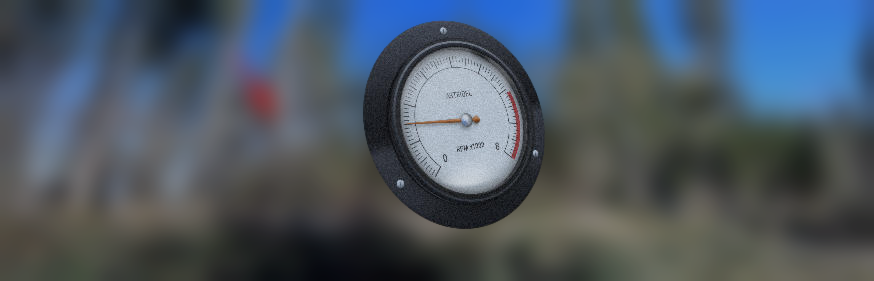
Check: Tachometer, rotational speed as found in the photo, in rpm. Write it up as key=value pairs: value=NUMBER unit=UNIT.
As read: value=1500 unit=rpm
